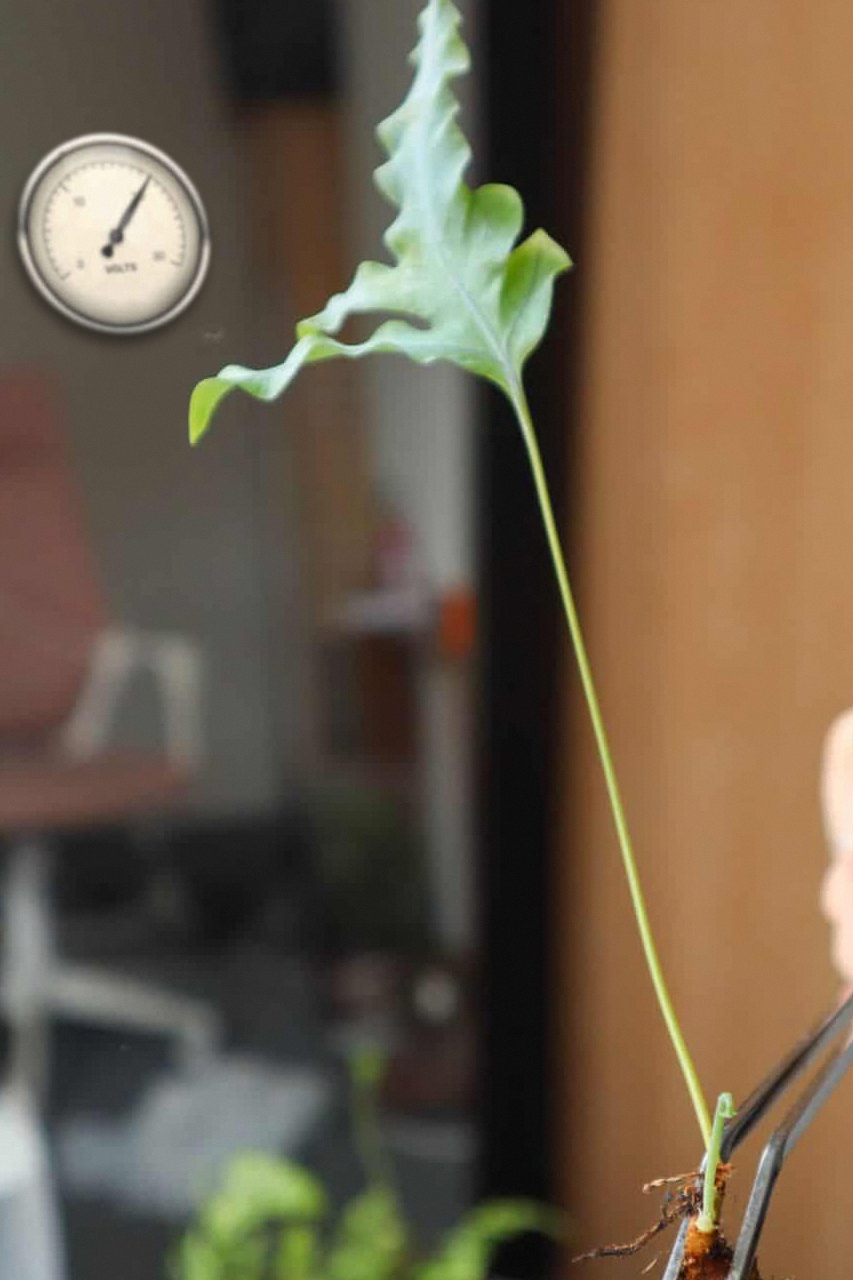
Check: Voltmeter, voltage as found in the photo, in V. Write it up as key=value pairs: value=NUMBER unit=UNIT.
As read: value=20 unit=V
